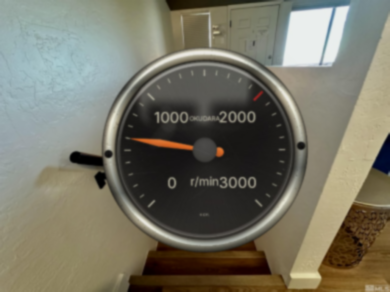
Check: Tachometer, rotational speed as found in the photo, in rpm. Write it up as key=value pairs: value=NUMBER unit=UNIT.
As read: value=600 unit=rpm
